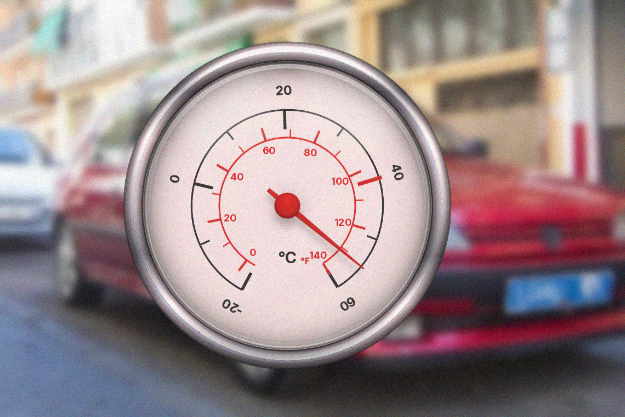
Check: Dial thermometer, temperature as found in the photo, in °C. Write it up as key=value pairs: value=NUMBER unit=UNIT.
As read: value=55 unit=°C
